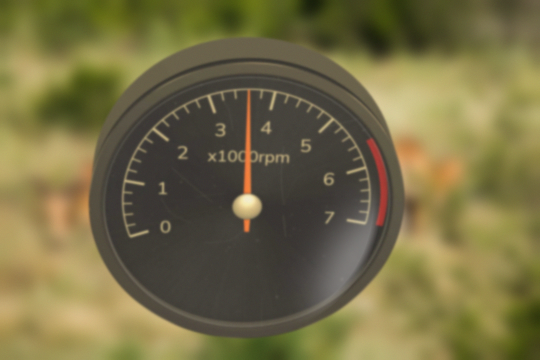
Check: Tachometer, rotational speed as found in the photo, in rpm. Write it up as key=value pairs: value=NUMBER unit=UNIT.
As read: value=3600 unit=rpm
